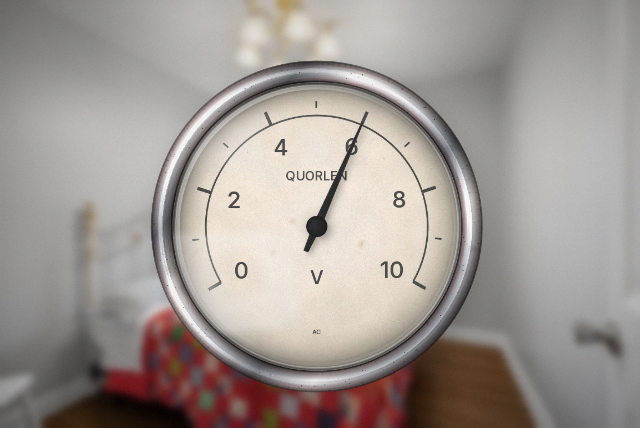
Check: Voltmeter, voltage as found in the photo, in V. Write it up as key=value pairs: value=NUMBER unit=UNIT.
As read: value=6 unit=V
